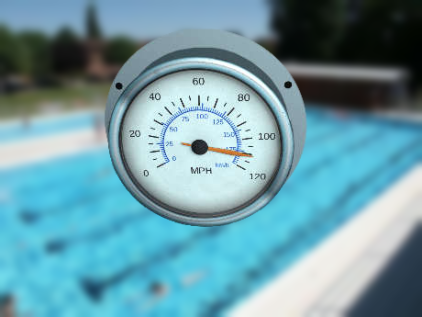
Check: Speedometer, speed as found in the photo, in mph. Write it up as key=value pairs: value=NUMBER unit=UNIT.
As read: value=110 unit=mph
